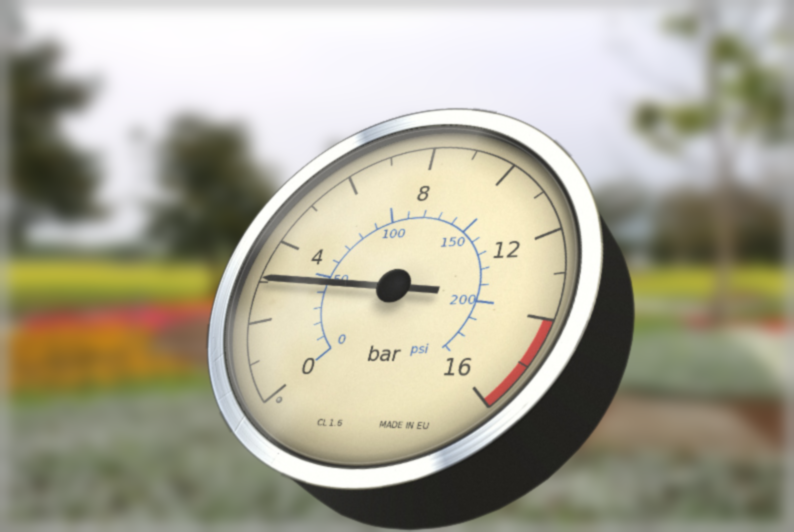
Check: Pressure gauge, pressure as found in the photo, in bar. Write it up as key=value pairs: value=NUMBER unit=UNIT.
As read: value=3 unit=bar
